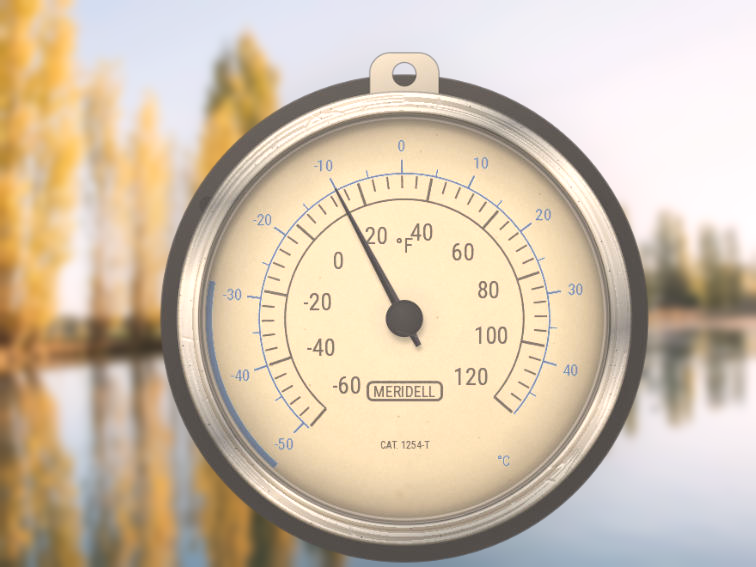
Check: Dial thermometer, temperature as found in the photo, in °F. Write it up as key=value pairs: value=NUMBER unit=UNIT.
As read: value=14 unit=°F
